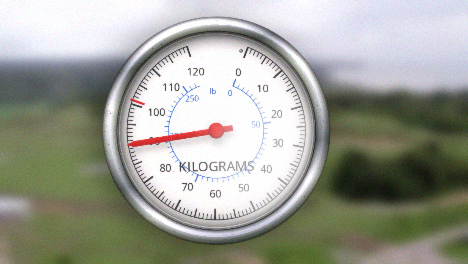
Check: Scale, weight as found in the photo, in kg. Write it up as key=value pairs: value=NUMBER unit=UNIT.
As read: value=90 unit=kg
